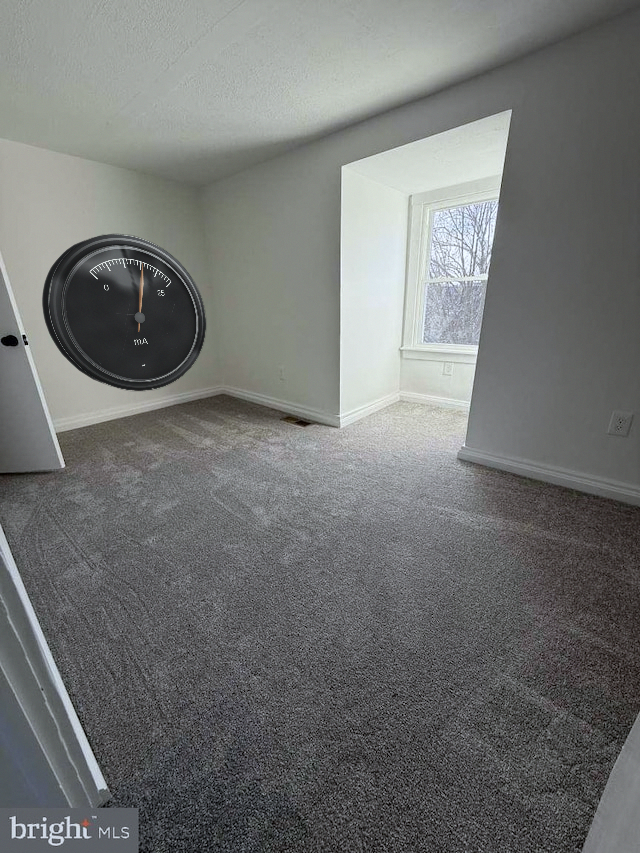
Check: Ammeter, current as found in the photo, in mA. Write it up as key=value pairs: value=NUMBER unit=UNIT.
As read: value=15 unit=mA
